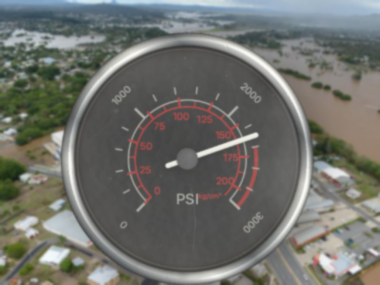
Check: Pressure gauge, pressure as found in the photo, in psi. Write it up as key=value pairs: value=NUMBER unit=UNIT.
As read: value=2300 unit=psi
